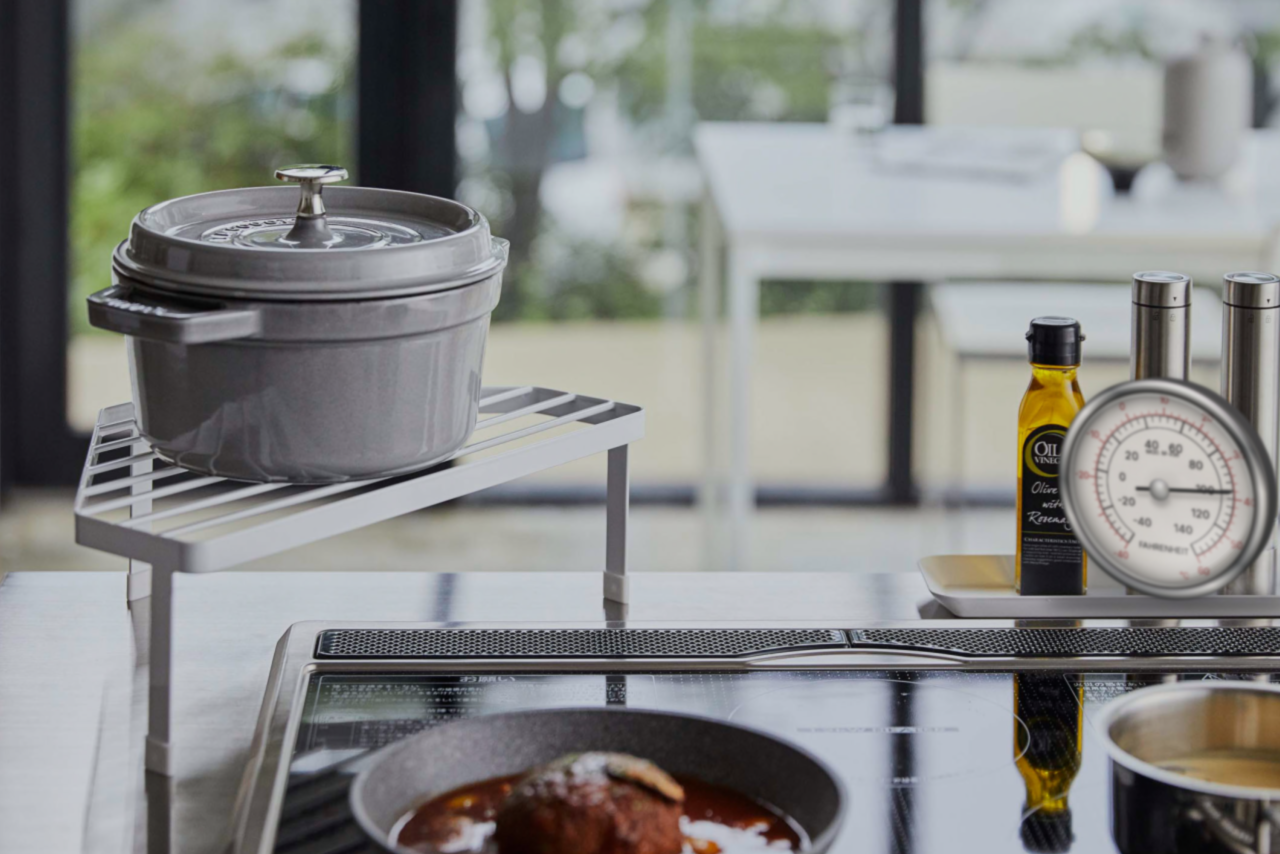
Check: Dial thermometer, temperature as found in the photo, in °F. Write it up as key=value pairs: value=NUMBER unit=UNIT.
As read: value=100 unit=°F
